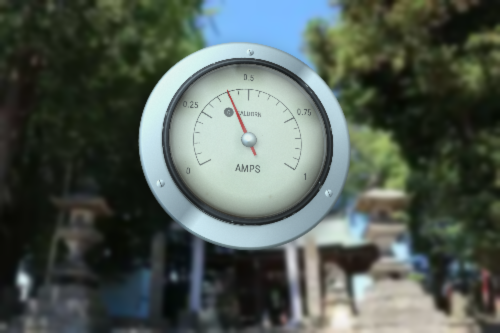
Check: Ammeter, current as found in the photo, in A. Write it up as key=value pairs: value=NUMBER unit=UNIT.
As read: value=0.4 unit=A
